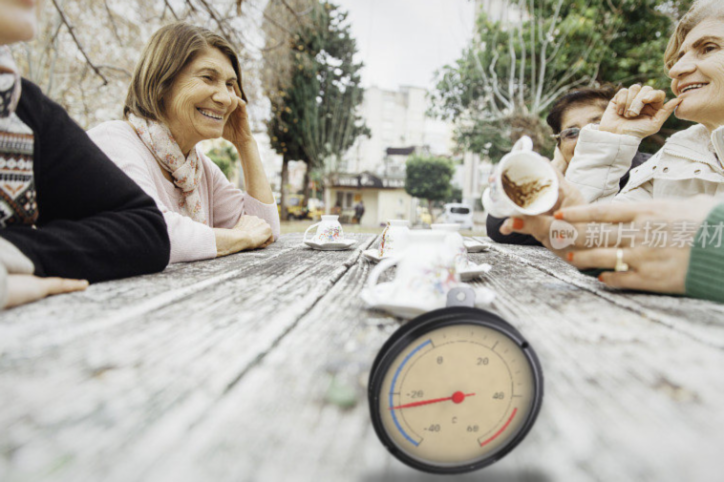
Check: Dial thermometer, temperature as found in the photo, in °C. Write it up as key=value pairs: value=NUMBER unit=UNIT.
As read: value=-24 unit=°C
